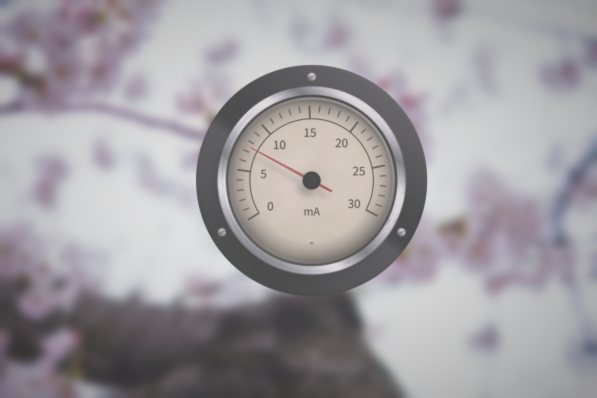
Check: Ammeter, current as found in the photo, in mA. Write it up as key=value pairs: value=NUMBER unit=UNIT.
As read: value=7.5 unit=mA
